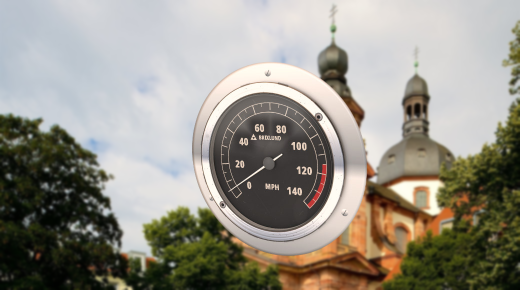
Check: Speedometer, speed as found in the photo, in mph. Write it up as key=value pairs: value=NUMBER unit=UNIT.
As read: value=5 unit=mph
